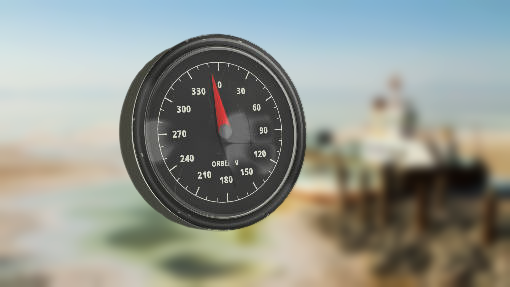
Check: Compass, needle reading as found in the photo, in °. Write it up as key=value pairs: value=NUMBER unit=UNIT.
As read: value=350 unit=°
